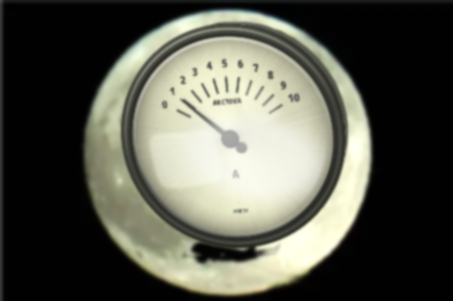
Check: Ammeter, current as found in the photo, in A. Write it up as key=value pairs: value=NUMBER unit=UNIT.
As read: value=1 unit=A
